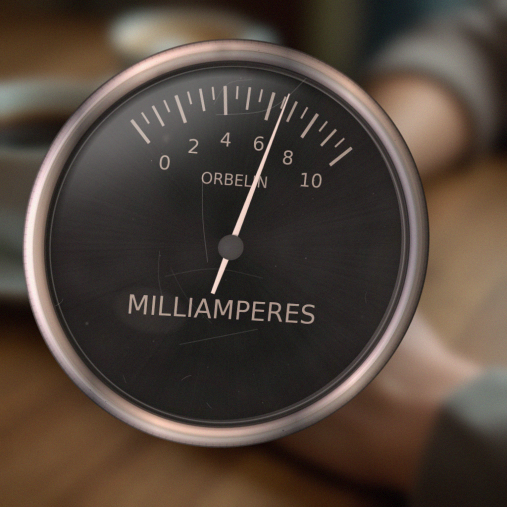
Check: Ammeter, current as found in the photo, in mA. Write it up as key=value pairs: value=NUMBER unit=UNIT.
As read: value=6.5 unit=mA
